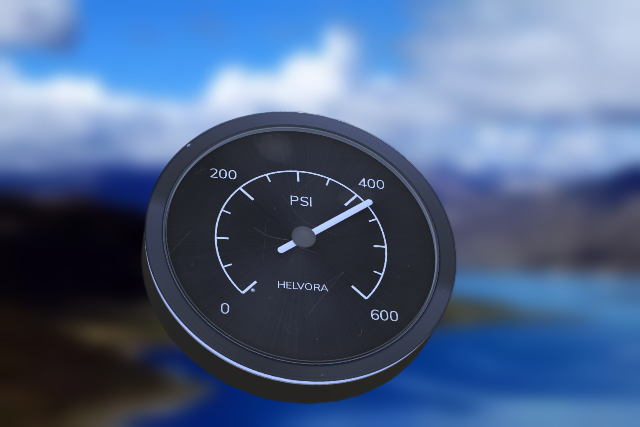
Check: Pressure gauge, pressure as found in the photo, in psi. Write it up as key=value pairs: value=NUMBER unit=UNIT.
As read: value=425 unit=psi
